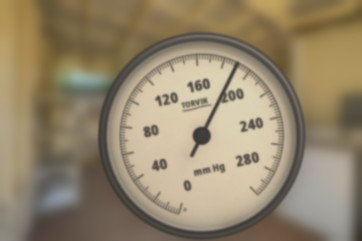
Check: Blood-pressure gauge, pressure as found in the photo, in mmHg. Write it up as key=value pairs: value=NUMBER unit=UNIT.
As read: value=190 unit=mmHg
